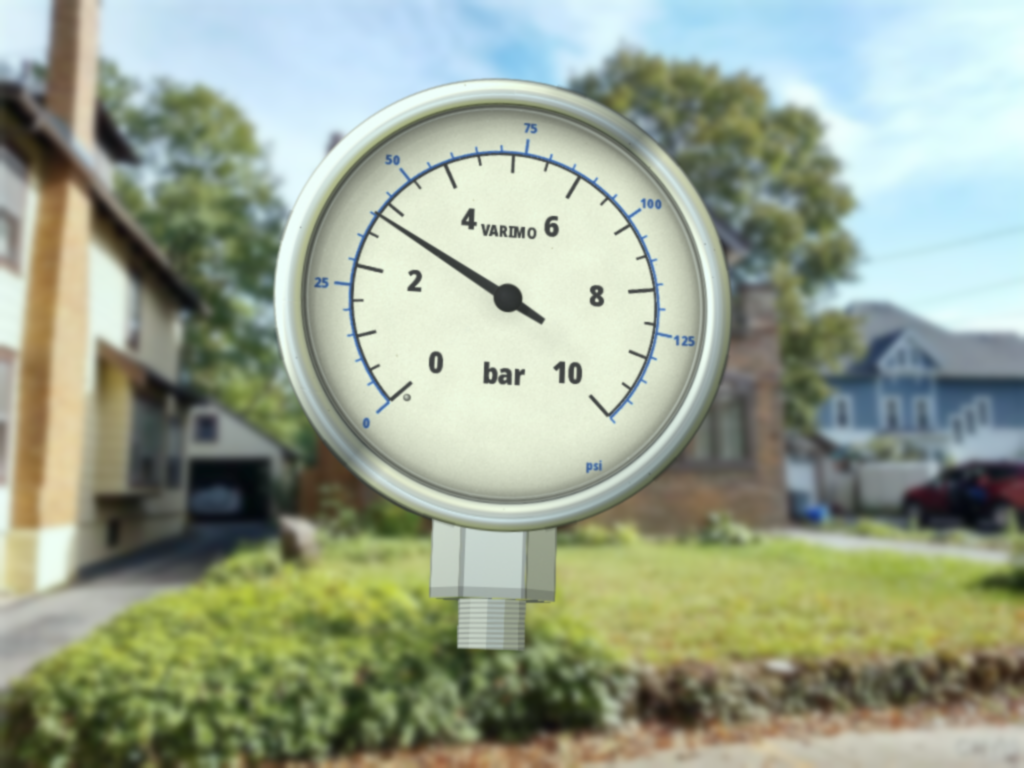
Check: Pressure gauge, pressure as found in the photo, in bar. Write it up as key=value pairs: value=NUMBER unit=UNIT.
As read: value=2.75 unit=bar
